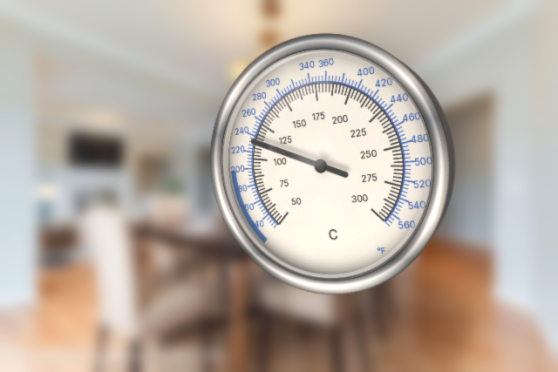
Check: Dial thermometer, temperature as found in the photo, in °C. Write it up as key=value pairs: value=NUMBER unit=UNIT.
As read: value=112.5 unit=°C
